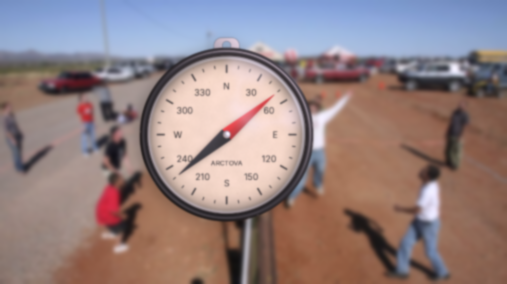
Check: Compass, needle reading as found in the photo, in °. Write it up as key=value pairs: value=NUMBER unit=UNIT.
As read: value=50 unit=°
